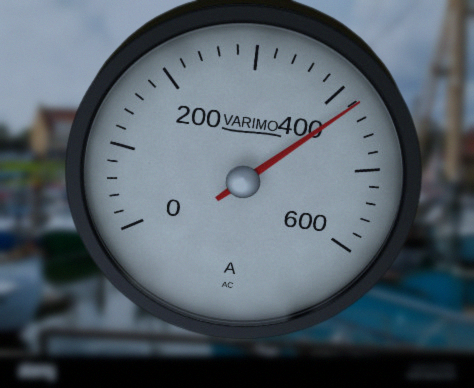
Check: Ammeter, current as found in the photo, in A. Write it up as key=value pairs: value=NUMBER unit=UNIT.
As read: value=420 unit=A
